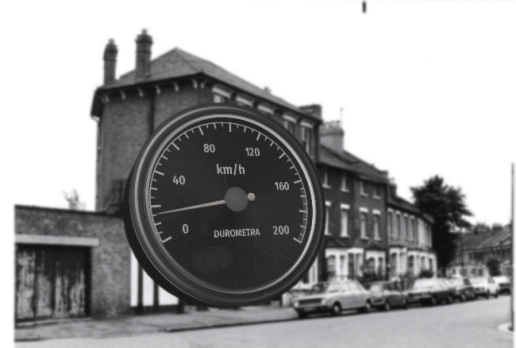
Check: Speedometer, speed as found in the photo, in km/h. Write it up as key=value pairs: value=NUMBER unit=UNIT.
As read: value=15 unit=km/h
